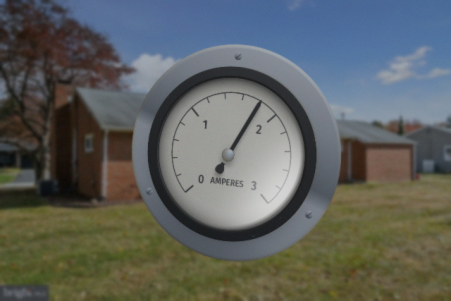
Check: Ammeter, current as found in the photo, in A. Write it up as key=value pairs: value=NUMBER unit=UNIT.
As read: value=1.8 unit=A
